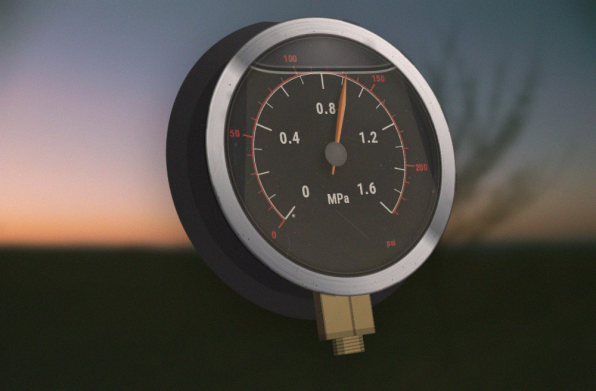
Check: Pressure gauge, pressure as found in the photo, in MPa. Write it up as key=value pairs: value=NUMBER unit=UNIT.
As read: value=0.9 unit=MPa
